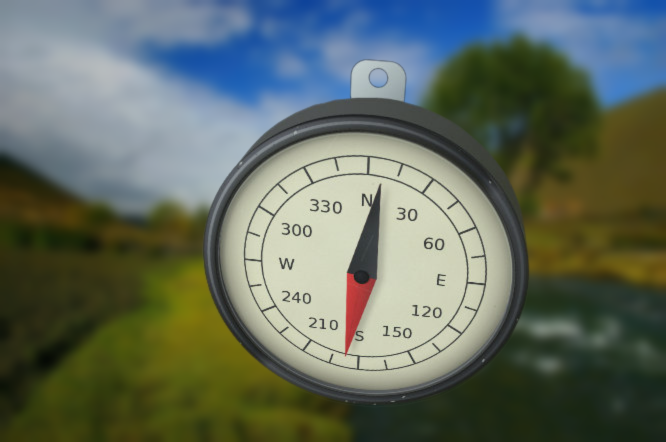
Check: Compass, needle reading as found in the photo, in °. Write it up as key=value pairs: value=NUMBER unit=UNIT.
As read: value=187.5 unit=°
